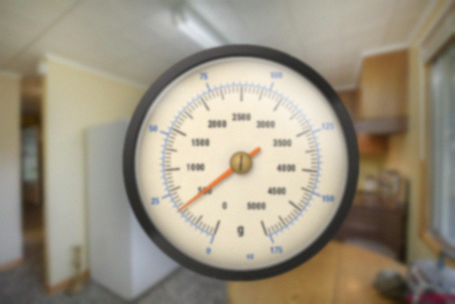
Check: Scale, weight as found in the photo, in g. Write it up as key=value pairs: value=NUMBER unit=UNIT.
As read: value=500 unit=g
